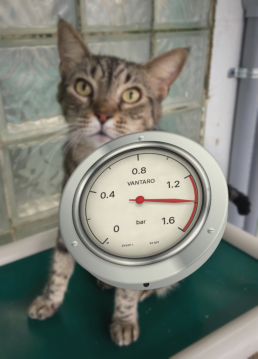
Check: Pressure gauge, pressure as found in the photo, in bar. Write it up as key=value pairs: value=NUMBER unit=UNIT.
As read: value=1.4 unit=bar
